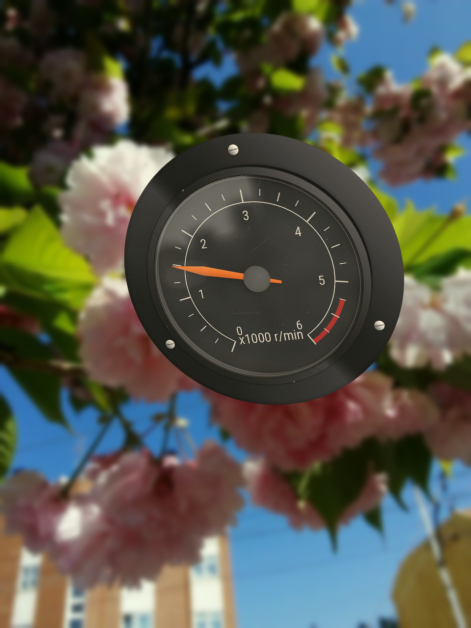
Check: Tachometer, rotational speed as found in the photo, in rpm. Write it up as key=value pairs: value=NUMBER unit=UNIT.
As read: value=1500 unit=rpm
